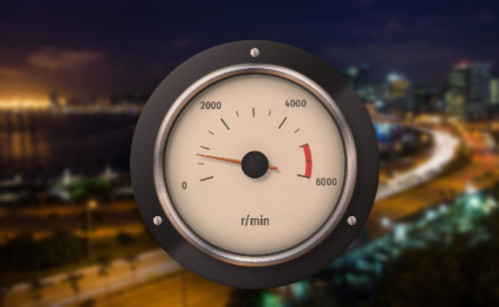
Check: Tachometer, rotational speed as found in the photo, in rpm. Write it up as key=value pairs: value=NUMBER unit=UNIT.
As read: value=750 unit=rpm
